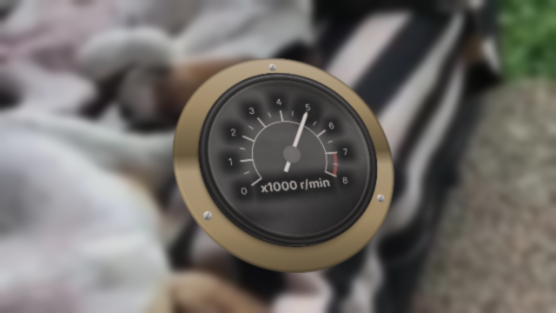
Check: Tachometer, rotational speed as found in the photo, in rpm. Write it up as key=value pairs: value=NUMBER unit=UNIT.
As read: value=5000 unit=rpm
